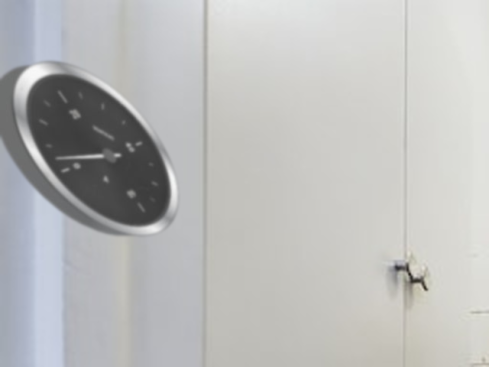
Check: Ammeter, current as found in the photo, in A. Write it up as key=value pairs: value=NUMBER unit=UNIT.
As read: value=2.5 unit=A
